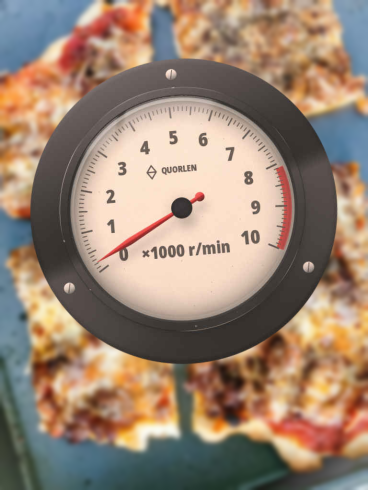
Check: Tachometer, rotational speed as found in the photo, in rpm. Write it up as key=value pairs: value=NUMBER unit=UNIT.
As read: value=200 unit=rpm
